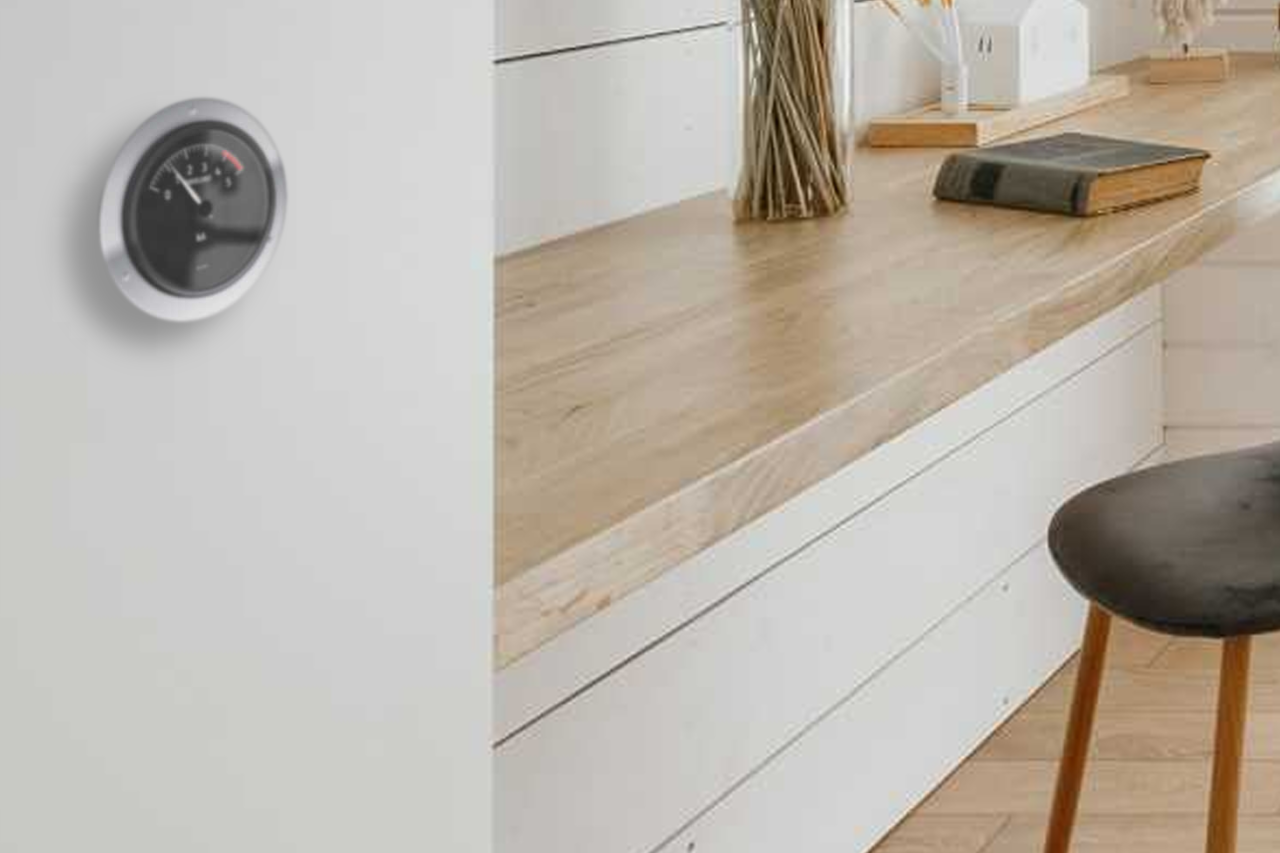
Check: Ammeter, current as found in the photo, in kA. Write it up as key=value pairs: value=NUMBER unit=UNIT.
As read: value=1 unit=kA
